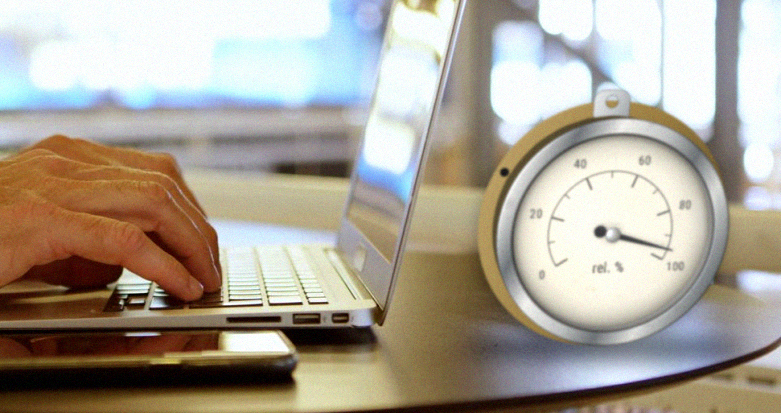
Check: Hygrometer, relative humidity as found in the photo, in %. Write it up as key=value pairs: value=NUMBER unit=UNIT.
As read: value=95 unit=%
